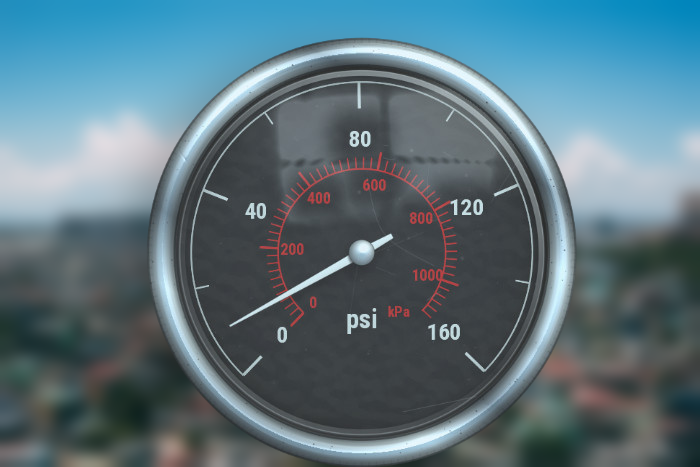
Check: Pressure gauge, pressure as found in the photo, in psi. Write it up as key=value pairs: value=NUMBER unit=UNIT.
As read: value=10 unit=psi
